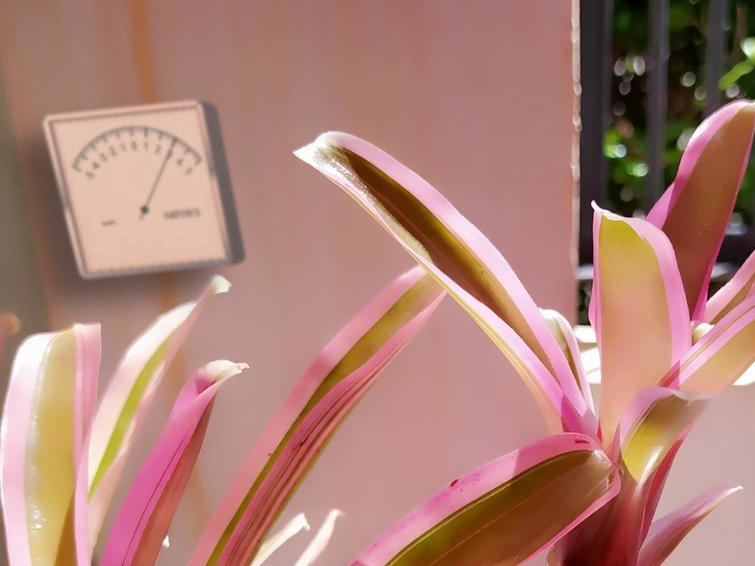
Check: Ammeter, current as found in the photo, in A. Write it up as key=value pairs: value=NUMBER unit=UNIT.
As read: value=3 unit=A
